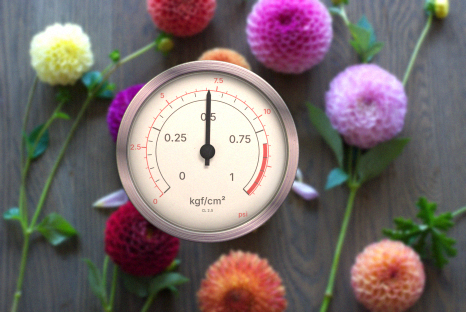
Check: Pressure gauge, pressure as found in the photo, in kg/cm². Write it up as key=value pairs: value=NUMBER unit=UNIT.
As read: value=0.5 unit=kg/cm²
